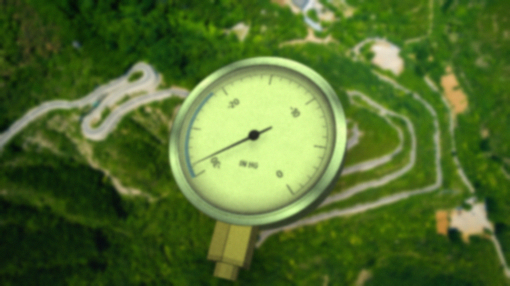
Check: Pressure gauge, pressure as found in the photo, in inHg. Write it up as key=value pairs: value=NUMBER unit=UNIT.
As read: value=-29 unit=inHg
